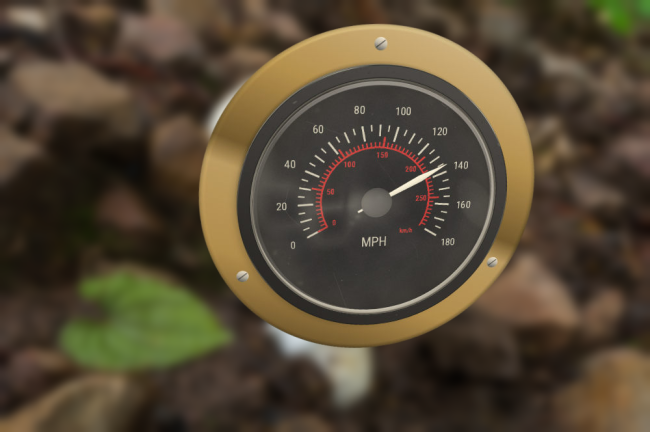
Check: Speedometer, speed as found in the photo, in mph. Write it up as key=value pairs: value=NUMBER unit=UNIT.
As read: value=135 unit=mph
